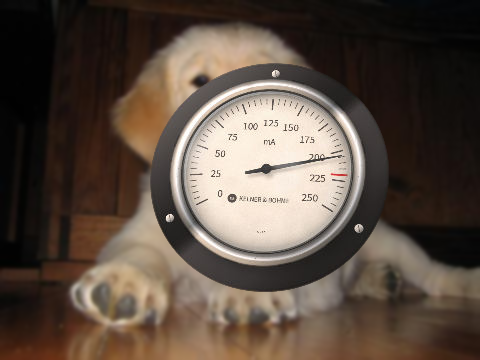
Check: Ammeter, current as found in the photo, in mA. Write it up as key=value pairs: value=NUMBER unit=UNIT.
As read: value=205 unit=mA
